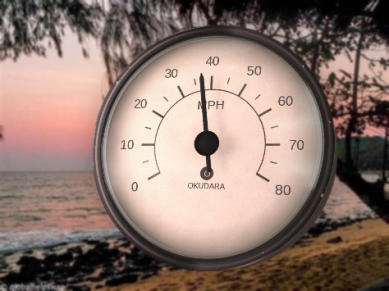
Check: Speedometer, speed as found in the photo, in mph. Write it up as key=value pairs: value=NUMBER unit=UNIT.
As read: value=37.5 unit=mph
